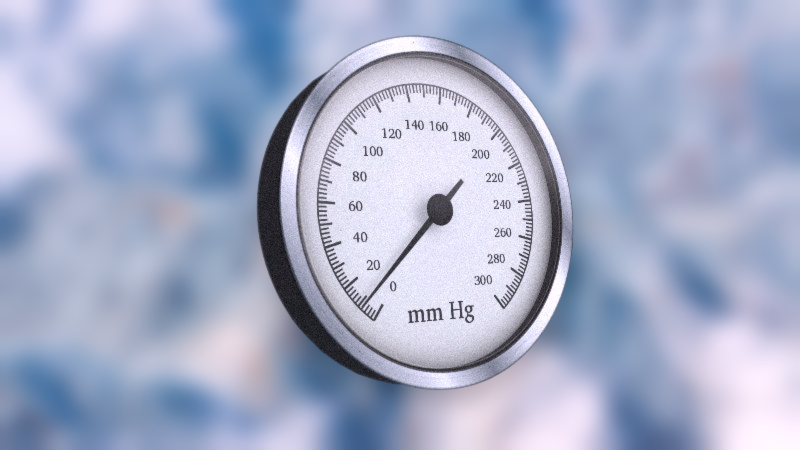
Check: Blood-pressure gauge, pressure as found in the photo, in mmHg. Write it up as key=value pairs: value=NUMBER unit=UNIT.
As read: value=10 unit=mmHg
